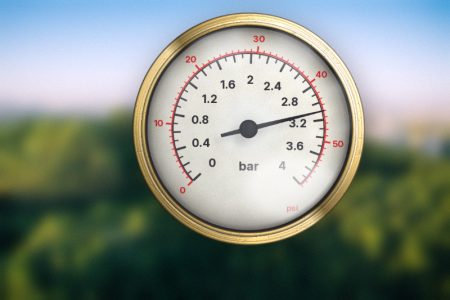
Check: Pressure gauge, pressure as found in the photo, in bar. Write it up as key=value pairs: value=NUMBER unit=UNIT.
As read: value=3.1 unit=bar
